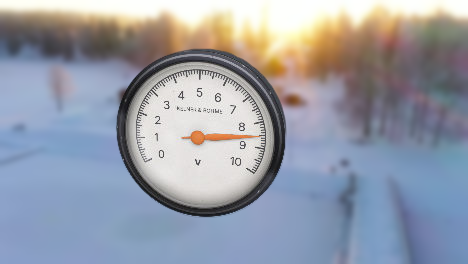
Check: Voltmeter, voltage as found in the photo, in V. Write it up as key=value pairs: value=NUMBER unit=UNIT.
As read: value=8.5 unit=V
